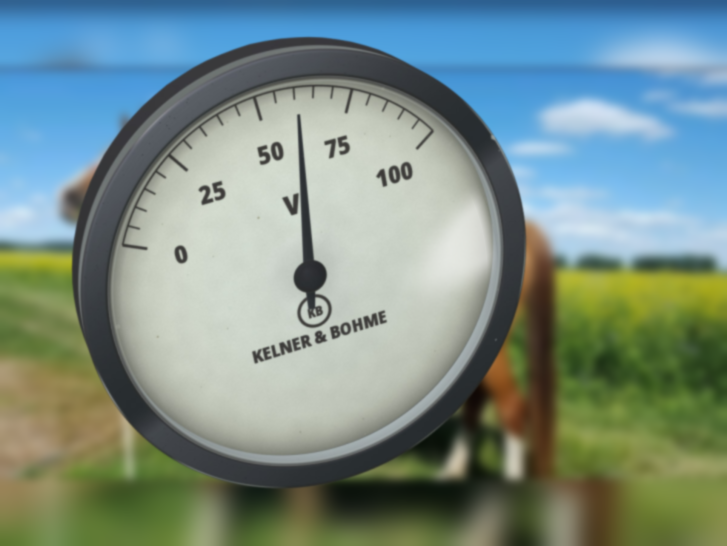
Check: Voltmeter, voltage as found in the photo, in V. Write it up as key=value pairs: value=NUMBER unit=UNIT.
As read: value=60 unit=V
